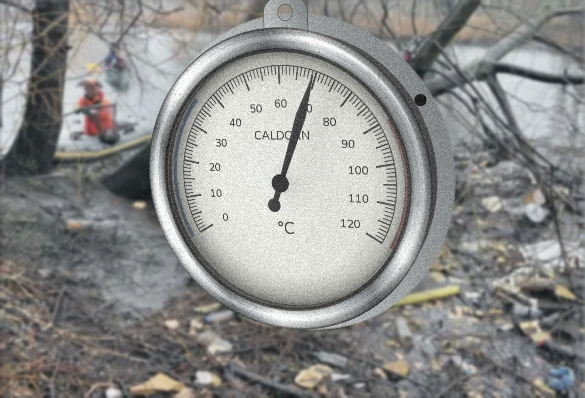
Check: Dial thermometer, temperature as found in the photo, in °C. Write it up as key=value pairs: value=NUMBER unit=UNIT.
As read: value=70 unit=°C
